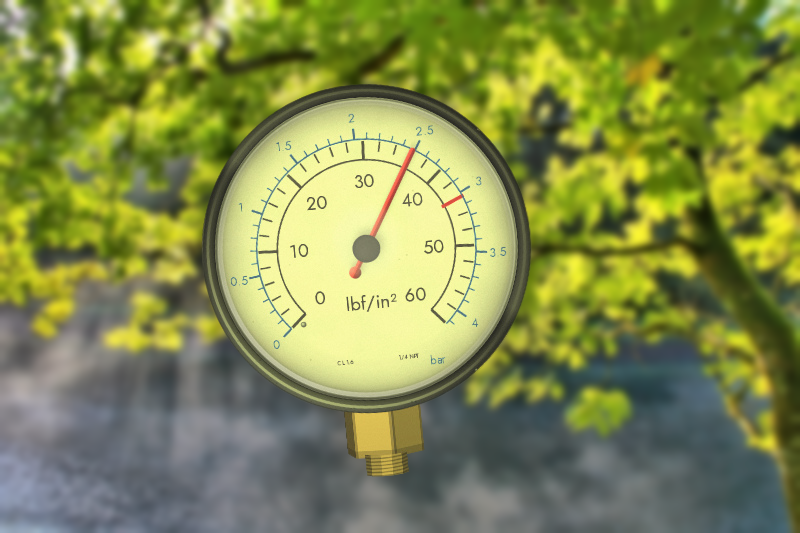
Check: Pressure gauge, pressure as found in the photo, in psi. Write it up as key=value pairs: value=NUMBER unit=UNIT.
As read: value=36 unit=psi
